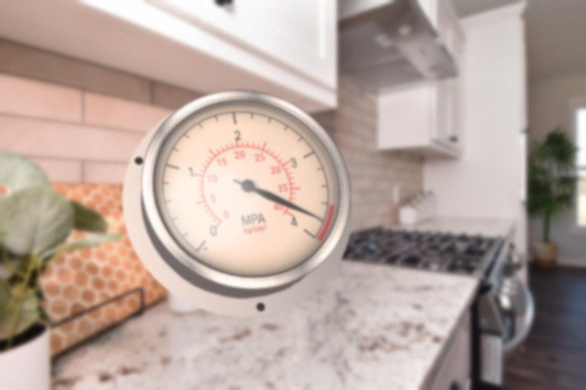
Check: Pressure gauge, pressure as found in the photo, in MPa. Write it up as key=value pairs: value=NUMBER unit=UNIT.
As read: value=3.8 unit=MPa
